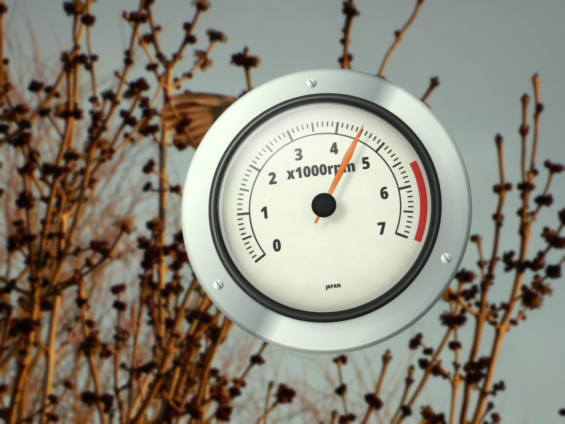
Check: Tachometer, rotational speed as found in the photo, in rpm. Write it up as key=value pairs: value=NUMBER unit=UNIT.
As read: value=4500 unit=rpm
